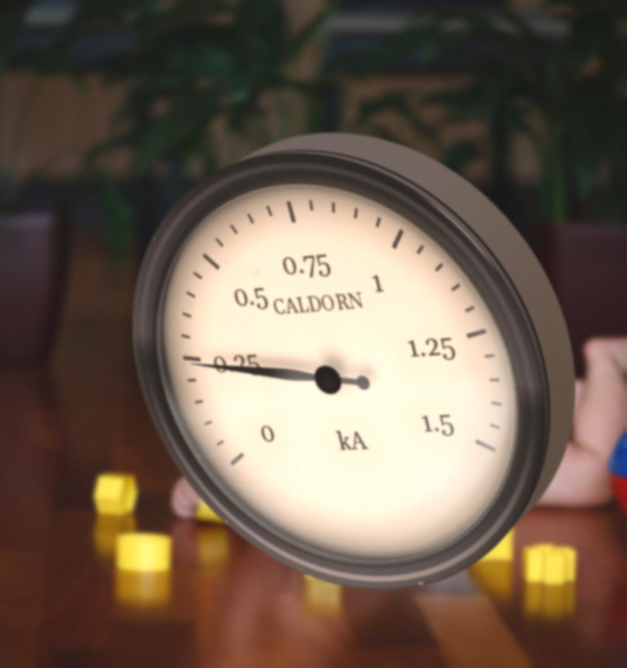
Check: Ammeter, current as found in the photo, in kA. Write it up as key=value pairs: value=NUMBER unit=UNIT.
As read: value=0.25 unit=kA
